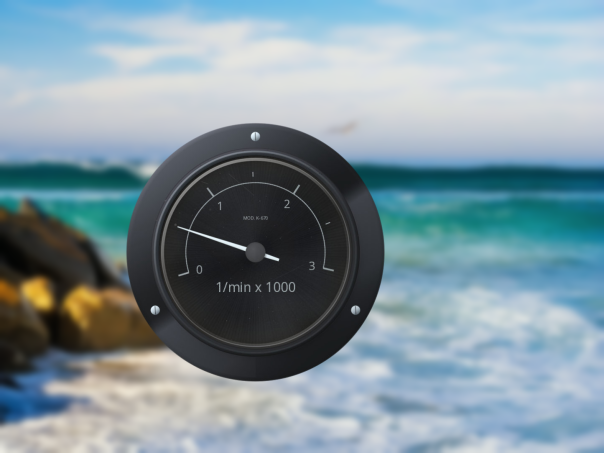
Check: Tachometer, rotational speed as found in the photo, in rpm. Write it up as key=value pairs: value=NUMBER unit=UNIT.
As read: value=500 unit=rpm
